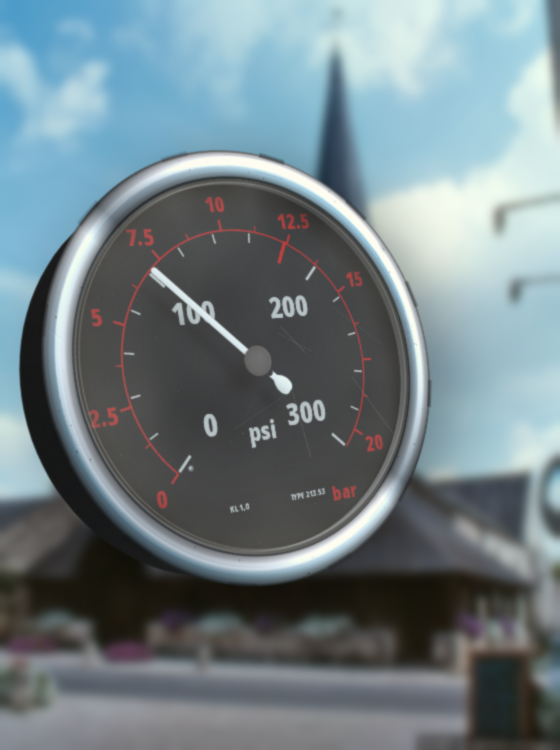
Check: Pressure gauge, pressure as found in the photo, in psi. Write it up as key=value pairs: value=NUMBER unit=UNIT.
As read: value=100 unit=psi
